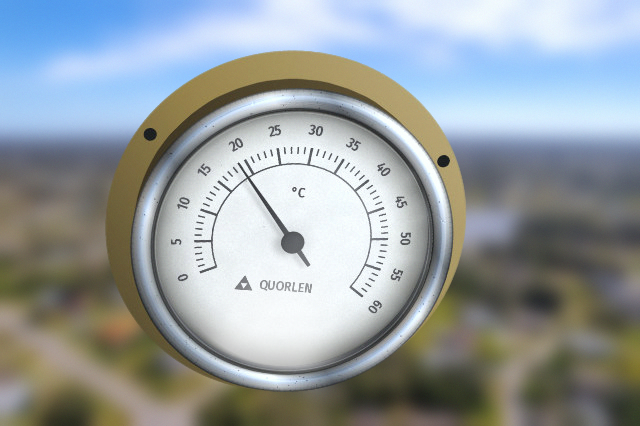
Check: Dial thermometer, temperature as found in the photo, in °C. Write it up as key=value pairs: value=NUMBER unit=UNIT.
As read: value=19 unit=°C
